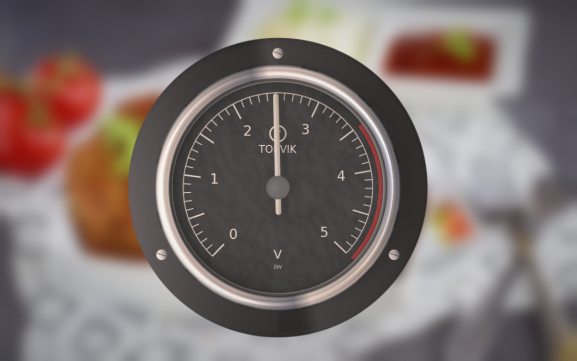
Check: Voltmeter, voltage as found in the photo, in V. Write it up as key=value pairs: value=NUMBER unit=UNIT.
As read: value=2.5 unit=V
